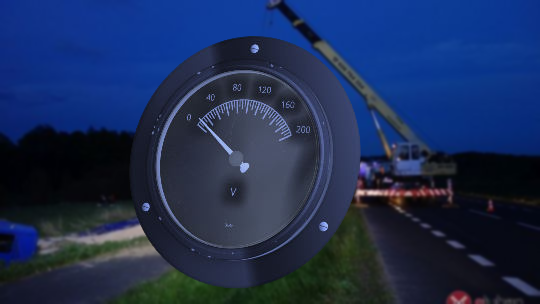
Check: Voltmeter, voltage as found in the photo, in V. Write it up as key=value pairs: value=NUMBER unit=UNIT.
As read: value=10 unit=V
